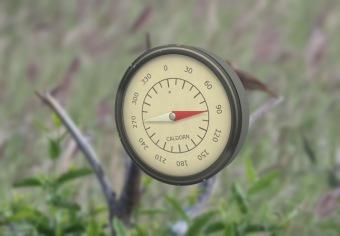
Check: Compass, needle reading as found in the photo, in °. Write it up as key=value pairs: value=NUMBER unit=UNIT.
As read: value=90 unit=°
